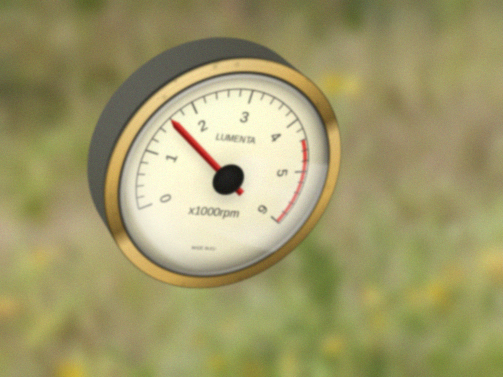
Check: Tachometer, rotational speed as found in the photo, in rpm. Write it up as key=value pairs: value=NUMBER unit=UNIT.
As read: value=1600 unit=rpm
